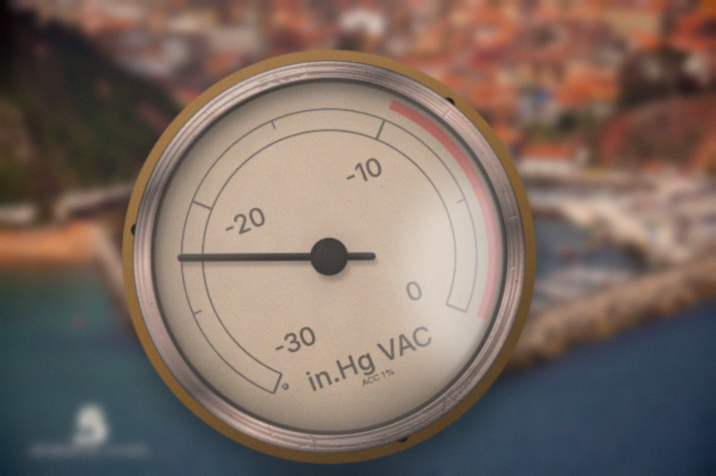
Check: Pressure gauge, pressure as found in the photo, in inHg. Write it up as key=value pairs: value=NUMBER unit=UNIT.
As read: value=-22.5 unit=inHg
